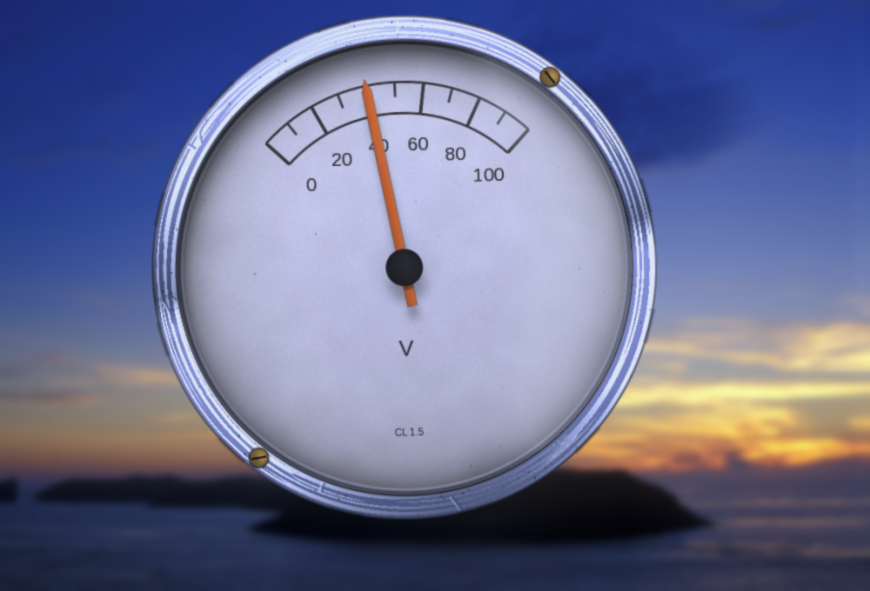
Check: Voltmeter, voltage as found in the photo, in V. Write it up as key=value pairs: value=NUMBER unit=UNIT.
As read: value=40 unit=V
